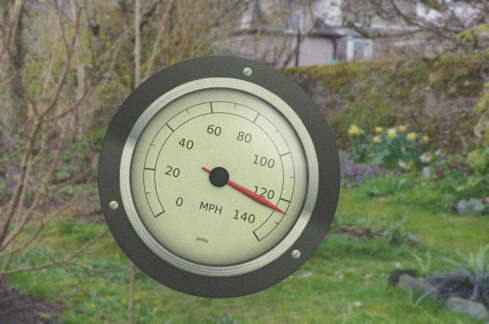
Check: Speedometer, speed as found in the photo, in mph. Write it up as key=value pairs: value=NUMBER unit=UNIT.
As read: value=125 unit=mph
